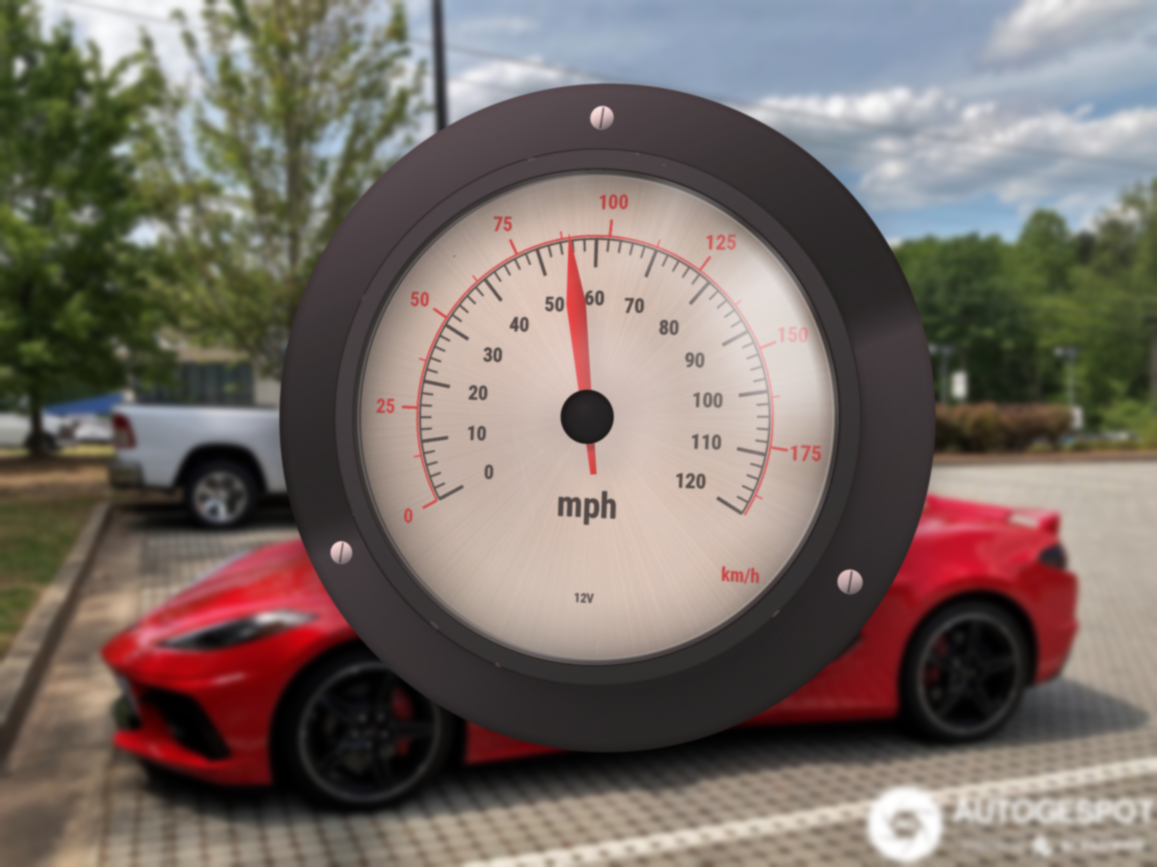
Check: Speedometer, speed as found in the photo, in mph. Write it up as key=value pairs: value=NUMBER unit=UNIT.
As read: value=56 unit=mph
